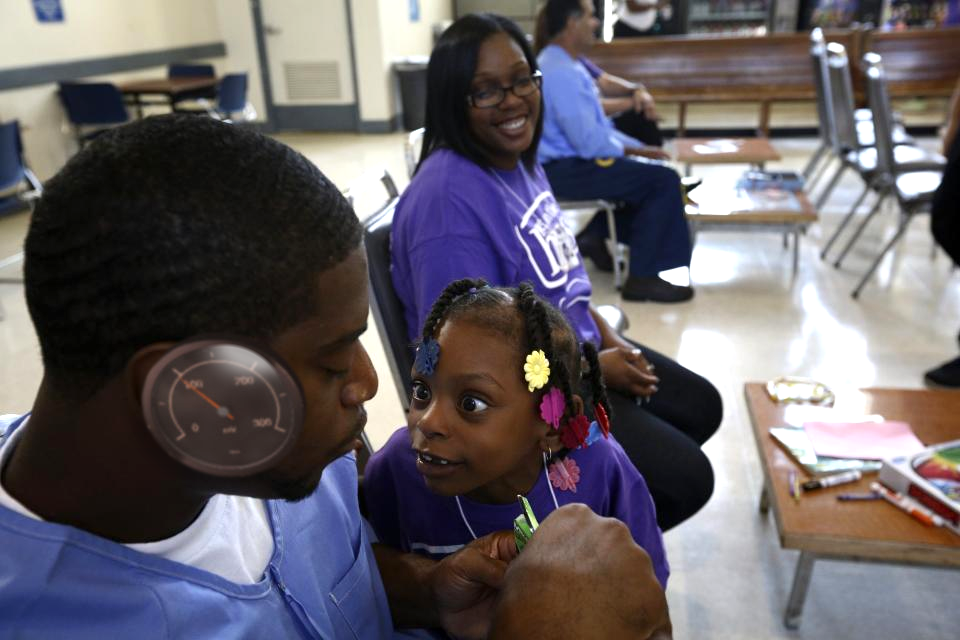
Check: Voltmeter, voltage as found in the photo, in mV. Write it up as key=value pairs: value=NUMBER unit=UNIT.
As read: value=100 unit=mV
